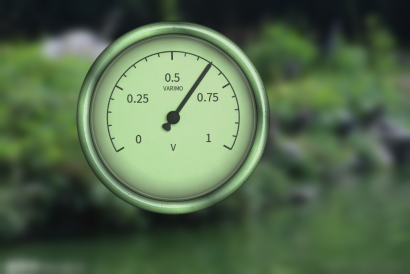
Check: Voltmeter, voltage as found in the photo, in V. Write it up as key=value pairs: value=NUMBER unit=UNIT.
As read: value=0.65 unit=V
